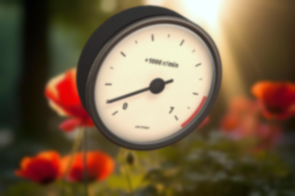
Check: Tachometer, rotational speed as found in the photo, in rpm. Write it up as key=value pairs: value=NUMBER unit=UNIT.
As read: value=500 unit=rpm
